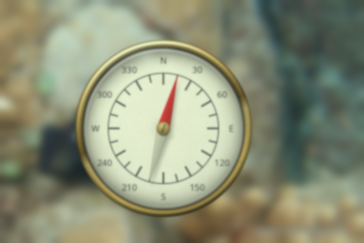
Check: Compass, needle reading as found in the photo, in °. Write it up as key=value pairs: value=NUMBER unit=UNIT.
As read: value=15 unit=°
